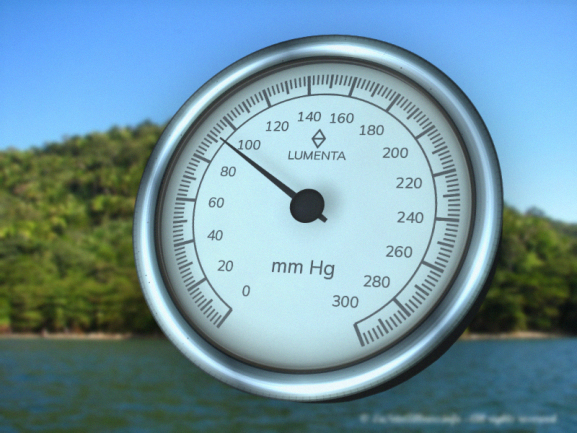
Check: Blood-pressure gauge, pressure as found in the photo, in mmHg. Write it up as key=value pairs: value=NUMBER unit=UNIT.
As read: value=92 unit=mmHg
